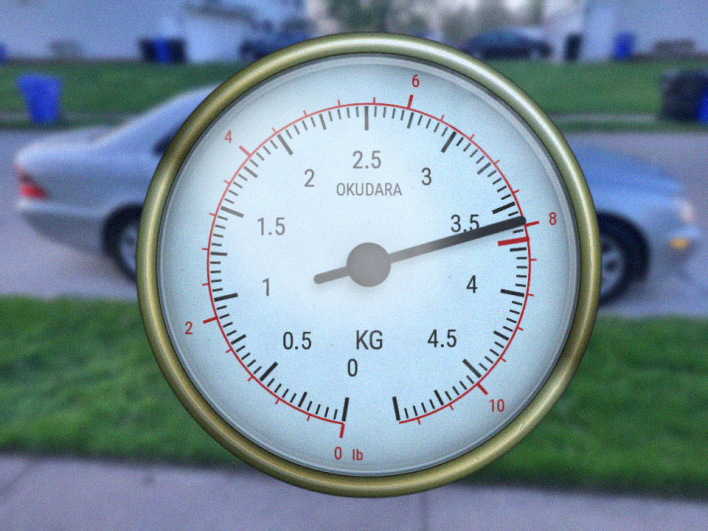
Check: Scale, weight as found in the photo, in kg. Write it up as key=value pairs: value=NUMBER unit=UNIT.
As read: value=3.6 unit=kg
